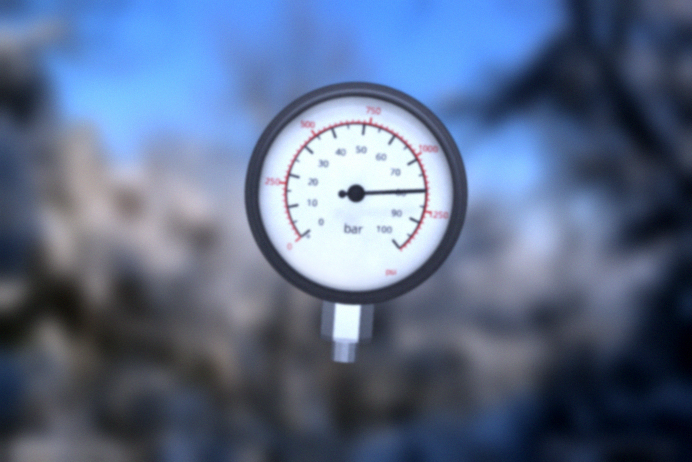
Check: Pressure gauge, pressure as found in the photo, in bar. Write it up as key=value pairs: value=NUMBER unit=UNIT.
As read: value=80 unit=bar
